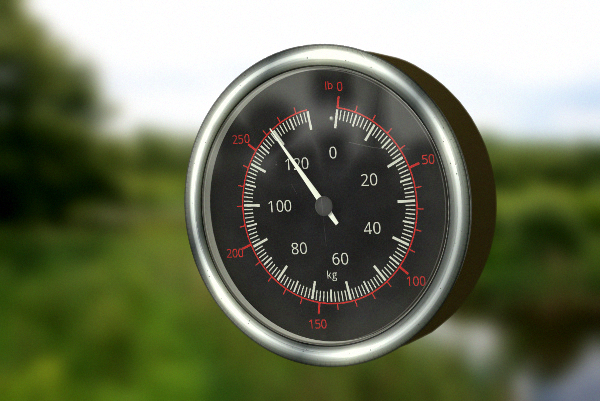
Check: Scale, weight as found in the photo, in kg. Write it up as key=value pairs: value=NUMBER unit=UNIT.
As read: value=120 unit=kg
